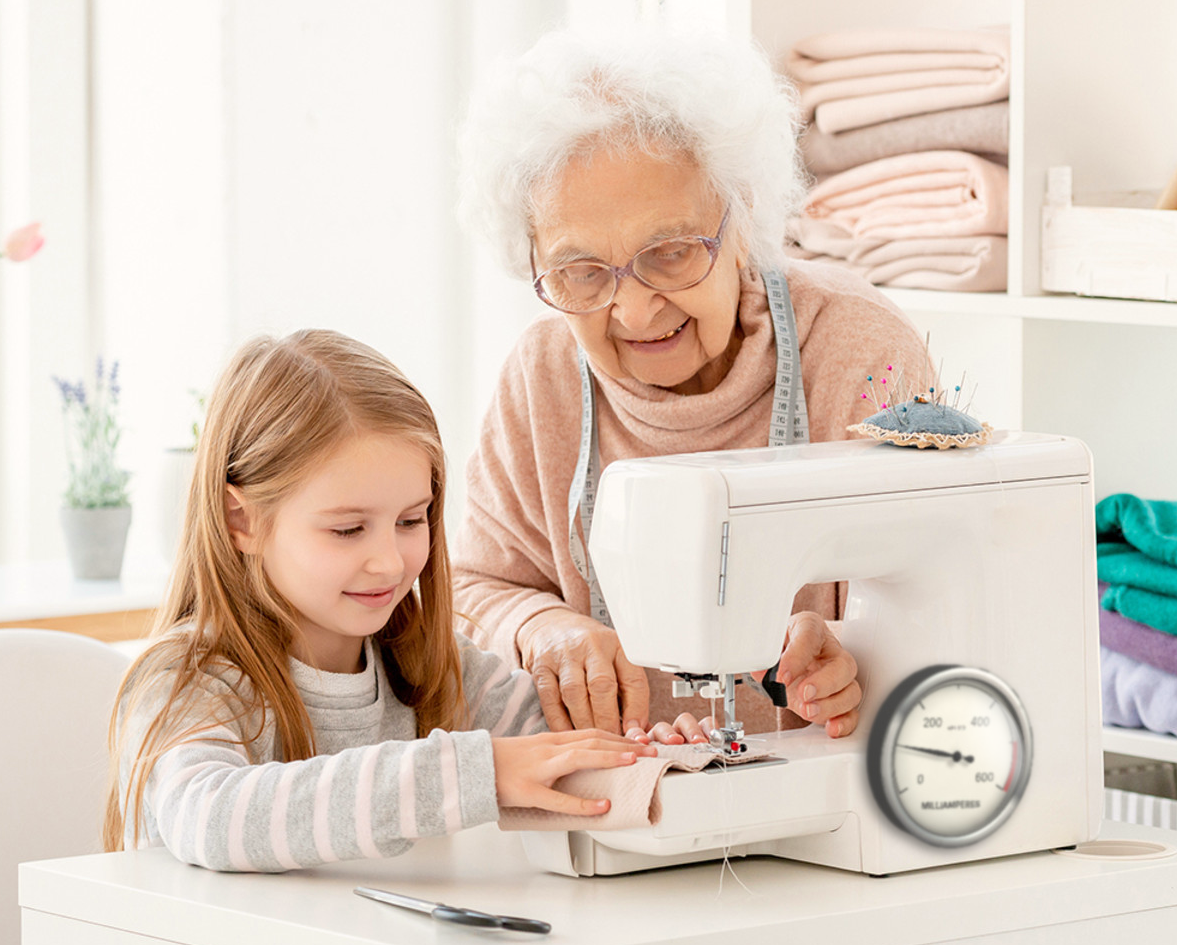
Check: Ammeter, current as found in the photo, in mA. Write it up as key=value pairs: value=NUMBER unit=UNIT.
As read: value=100 unit=mA
